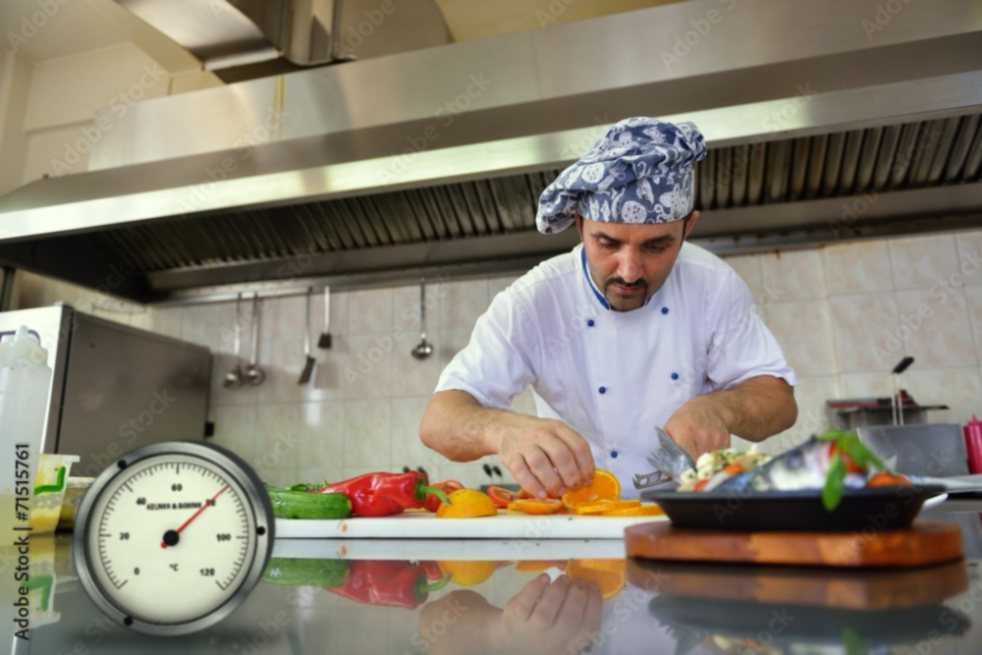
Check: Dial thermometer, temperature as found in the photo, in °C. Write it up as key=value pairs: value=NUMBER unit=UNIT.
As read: value=80 unit=°C
